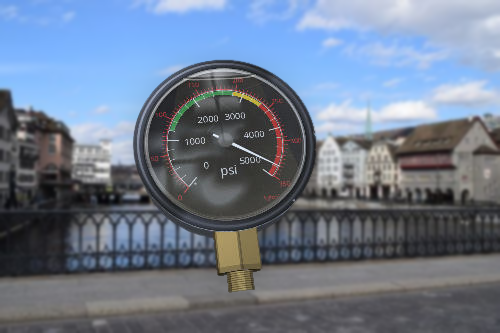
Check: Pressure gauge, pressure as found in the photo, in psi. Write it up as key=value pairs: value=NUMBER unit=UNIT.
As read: value=4800 unit=psi
